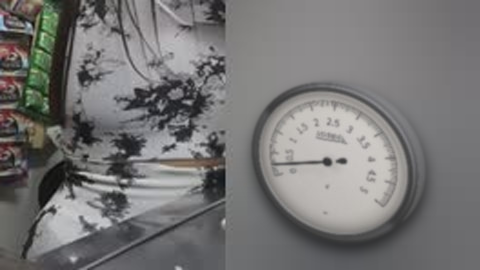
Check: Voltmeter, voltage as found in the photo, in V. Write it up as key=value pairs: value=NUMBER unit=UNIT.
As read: value=0.25 unit=V
